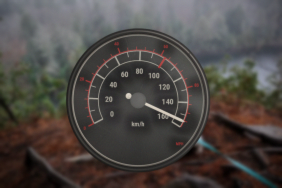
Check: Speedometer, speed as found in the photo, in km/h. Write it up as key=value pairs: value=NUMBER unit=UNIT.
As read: value=155 unit=km/h
